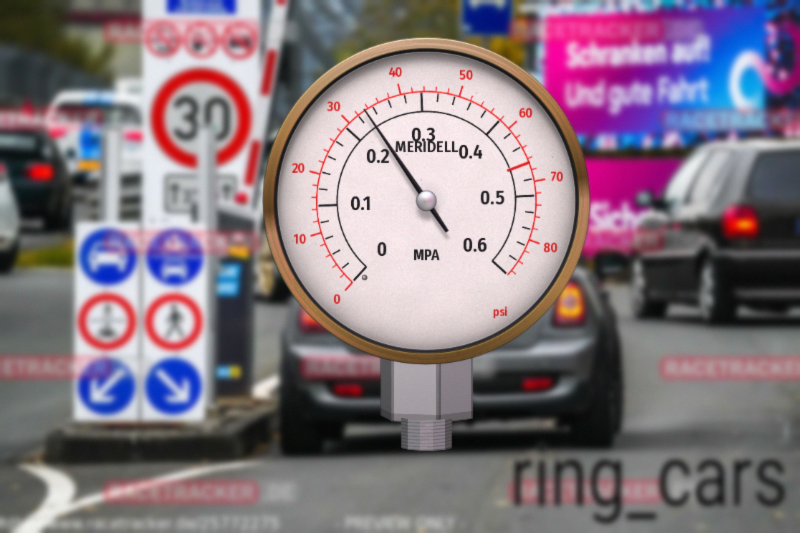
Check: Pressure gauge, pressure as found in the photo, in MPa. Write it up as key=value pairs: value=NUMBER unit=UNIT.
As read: value=0.23 unit=MPa
